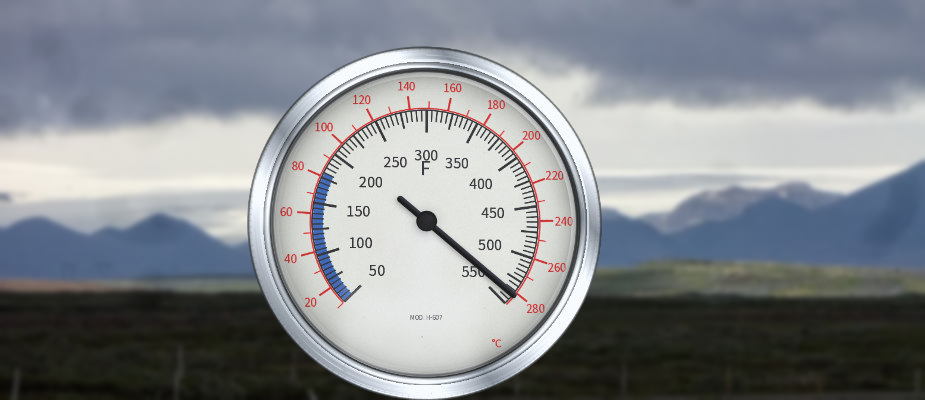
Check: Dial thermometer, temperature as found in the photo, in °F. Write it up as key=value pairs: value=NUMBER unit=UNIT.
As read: value=540 unit=°F
